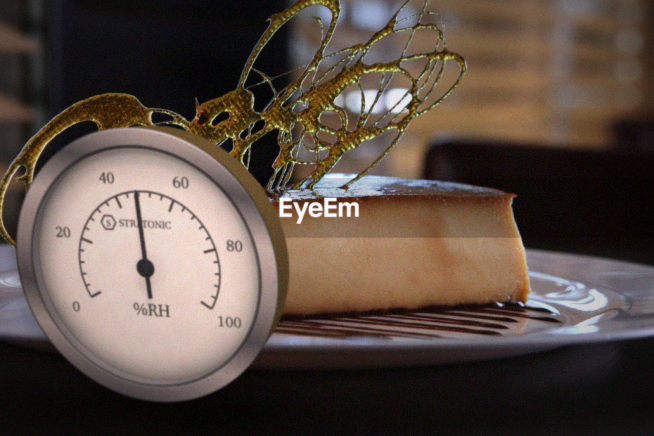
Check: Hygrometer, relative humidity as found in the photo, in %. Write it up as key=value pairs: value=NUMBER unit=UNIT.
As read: value=48 unit=%
